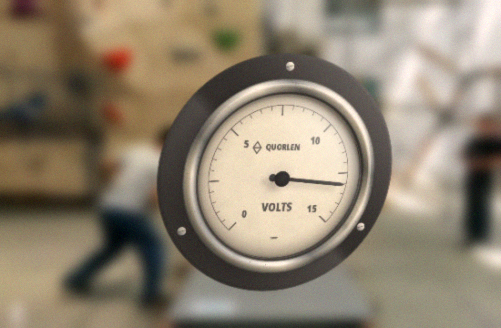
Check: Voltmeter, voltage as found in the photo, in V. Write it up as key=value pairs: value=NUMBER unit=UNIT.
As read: value=13 unit=V
